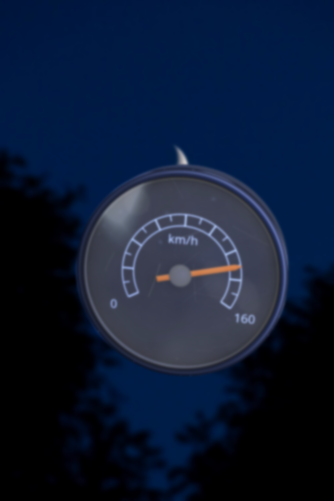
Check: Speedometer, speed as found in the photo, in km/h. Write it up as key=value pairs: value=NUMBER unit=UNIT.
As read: value=130 unit=km/h
